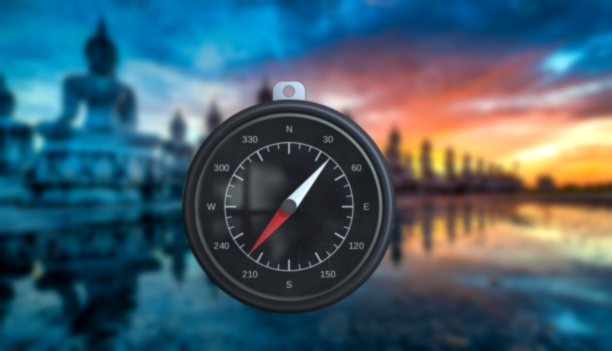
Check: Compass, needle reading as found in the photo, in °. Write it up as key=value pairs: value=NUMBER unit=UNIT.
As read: value=220 unit=°
